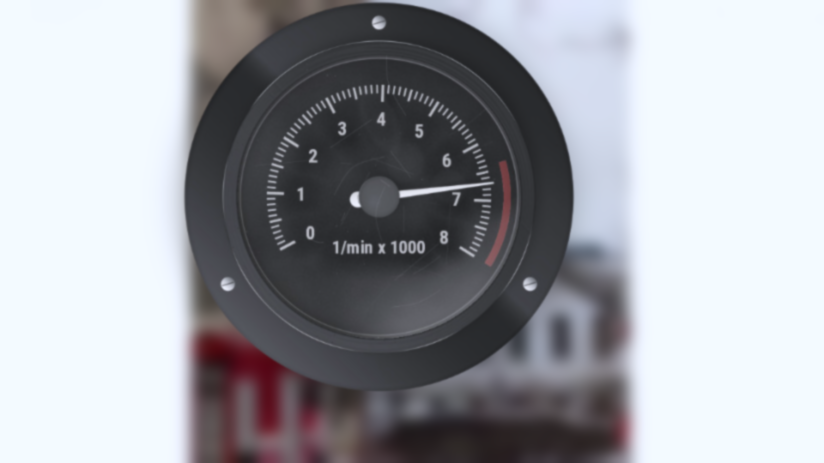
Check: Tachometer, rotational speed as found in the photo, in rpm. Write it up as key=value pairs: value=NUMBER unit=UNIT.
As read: value=6700 unit=rpm
